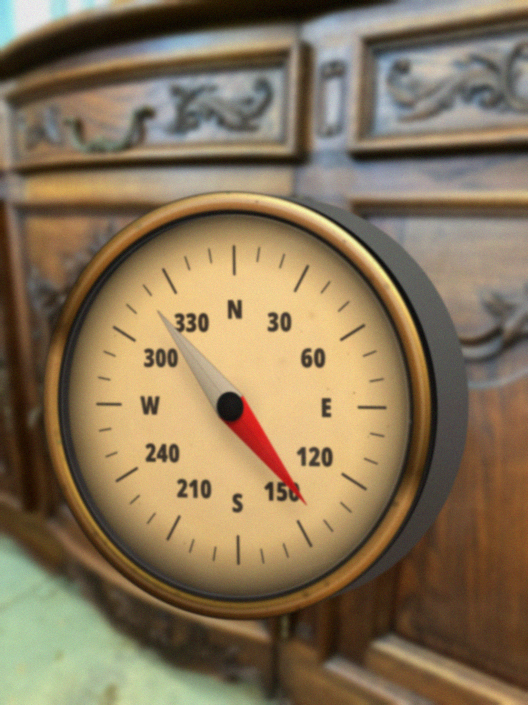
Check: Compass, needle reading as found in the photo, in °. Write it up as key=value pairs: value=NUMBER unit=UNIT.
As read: value=140 unit=°
